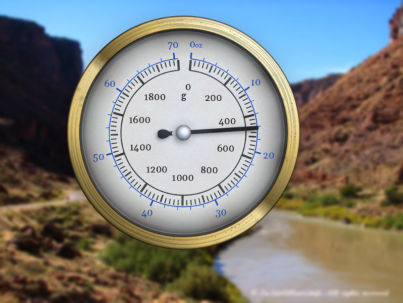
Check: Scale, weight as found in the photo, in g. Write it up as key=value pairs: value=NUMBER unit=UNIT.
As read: value=460 unit=g
